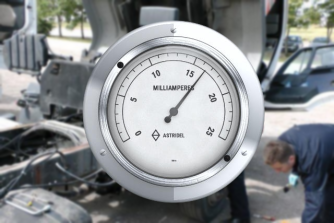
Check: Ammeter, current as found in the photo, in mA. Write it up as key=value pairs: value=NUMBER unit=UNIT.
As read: value=16.5 unit=mA
